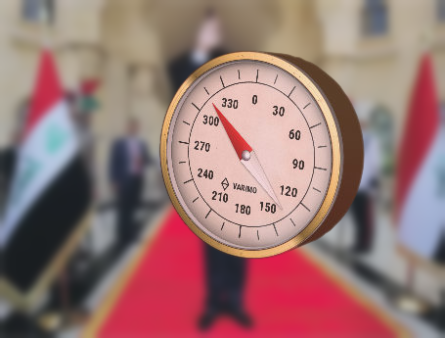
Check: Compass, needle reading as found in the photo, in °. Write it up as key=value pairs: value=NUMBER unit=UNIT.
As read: value=315 unit=°
